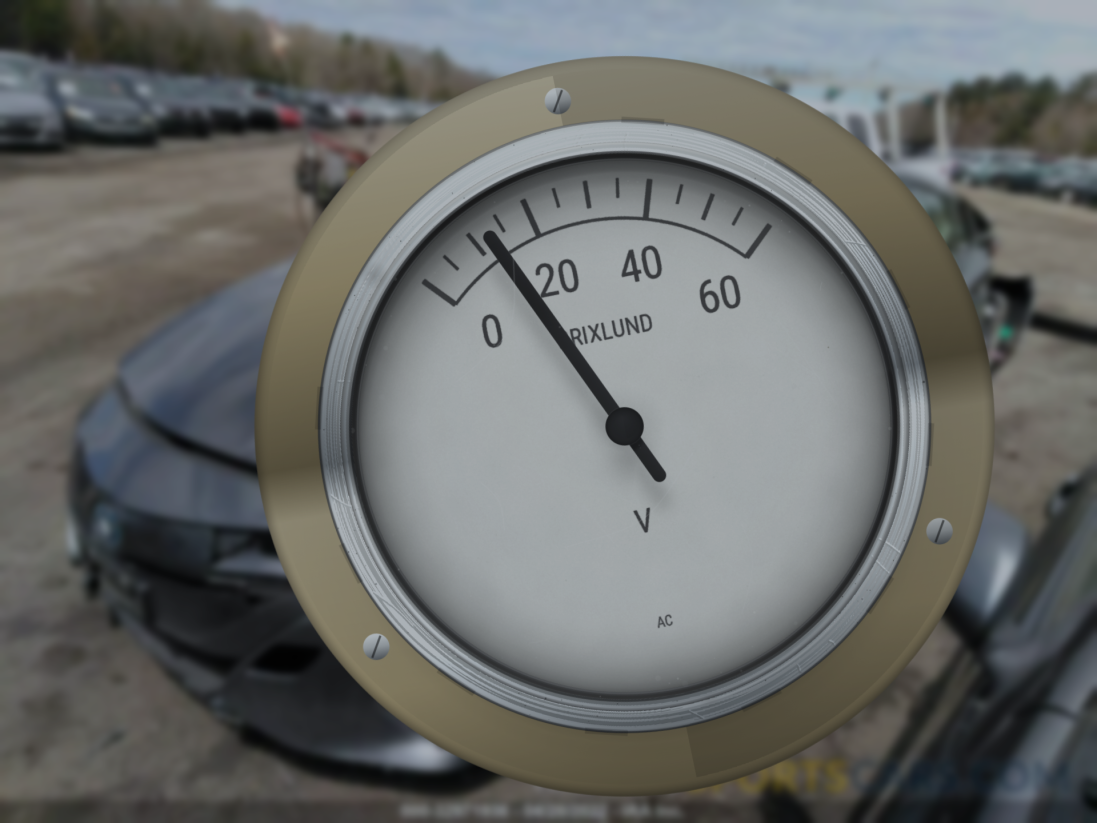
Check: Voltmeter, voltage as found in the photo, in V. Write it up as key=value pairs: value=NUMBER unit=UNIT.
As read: value=12.5 unit=V
